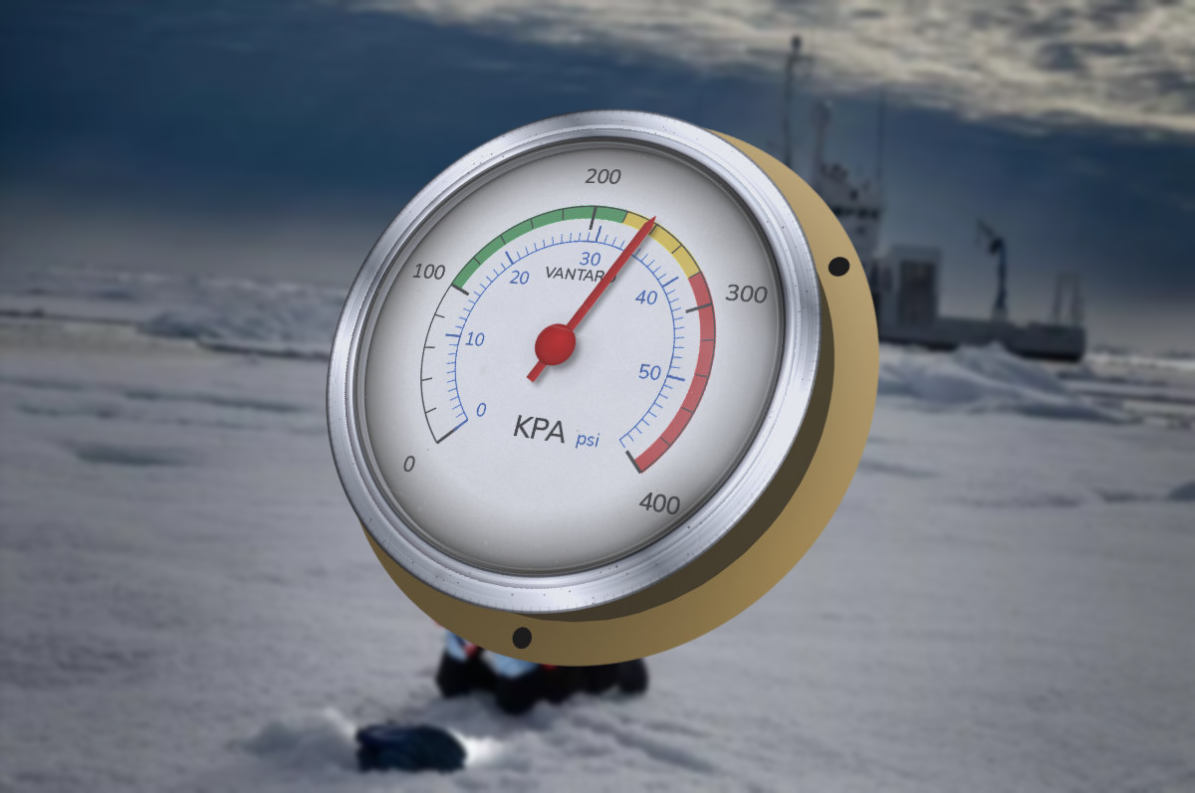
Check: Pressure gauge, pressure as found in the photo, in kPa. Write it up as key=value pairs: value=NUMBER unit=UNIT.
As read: value=240 unit=kPa
